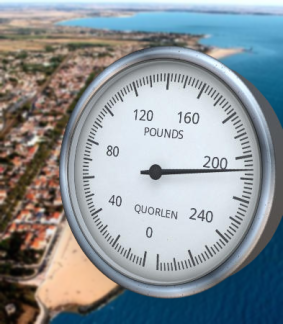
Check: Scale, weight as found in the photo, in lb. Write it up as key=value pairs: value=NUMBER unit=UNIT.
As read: value=206 unit=lb
